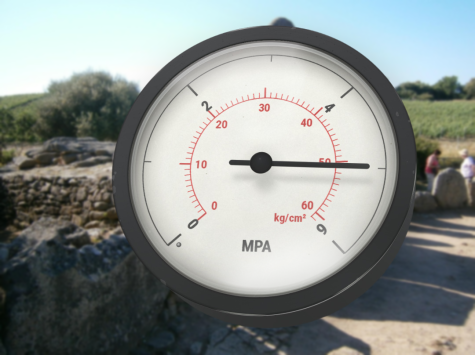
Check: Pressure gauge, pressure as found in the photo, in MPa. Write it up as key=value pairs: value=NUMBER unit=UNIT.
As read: value=5 unit=MPa
